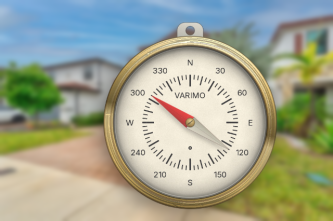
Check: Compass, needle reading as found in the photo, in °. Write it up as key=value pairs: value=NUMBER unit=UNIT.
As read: value=305 unit=°
